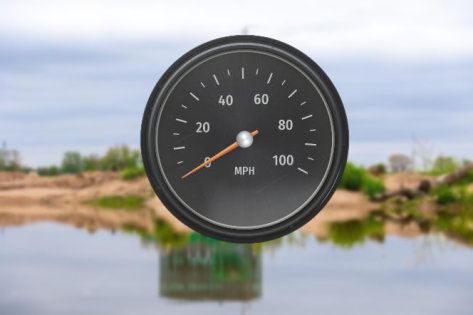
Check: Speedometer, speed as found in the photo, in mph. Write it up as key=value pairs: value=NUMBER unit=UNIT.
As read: value=0 unit=mph
